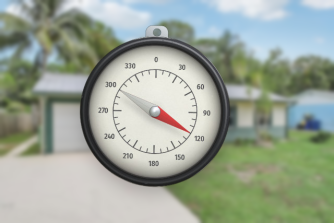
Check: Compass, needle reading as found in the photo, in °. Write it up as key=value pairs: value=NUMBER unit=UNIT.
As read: value=120 unit=°
